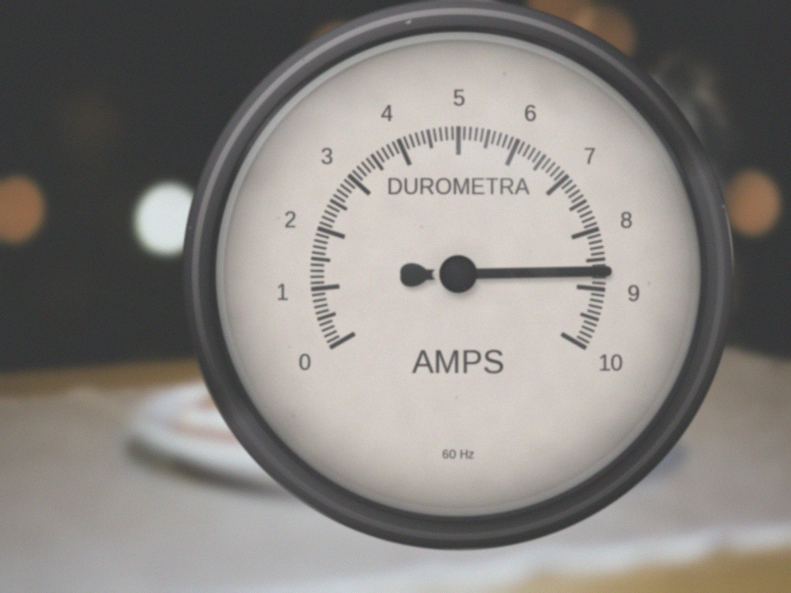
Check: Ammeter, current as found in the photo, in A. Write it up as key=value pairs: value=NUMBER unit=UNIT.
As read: value=8.7 unit=A
